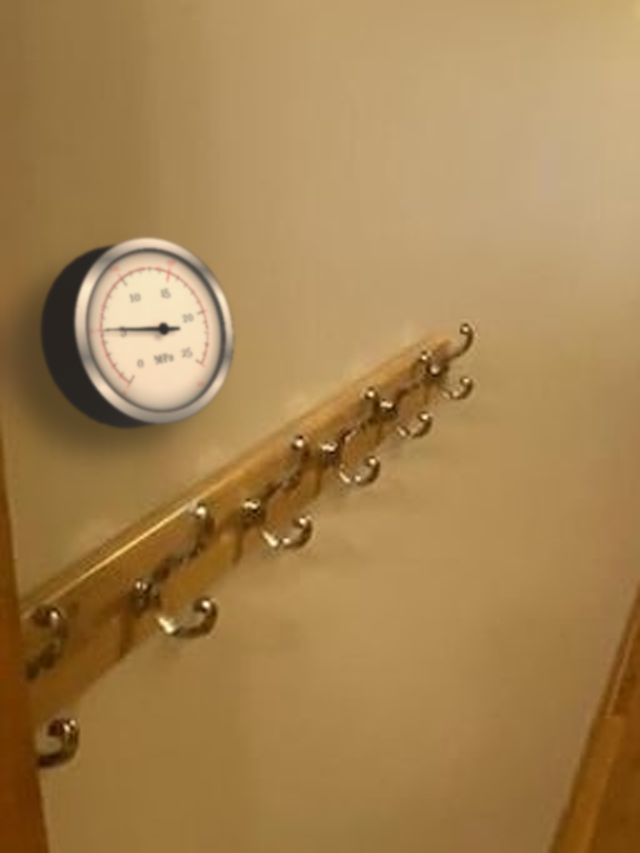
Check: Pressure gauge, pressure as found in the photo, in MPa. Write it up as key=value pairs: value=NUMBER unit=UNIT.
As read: value=5 unit=MPa
